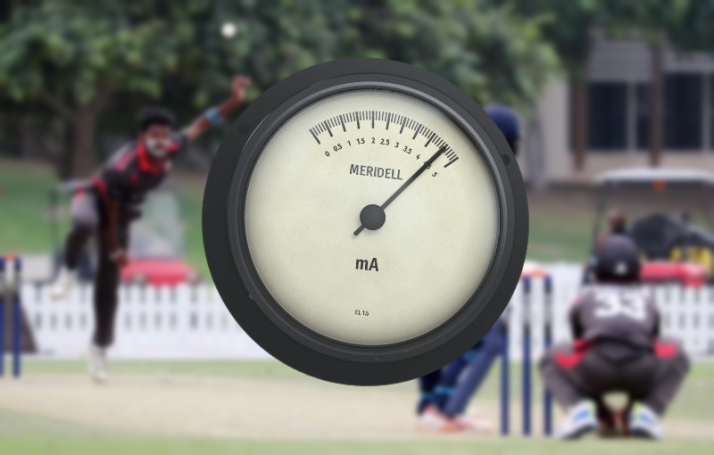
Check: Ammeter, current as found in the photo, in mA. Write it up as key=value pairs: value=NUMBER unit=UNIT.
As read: value=4.5 unit=mA
